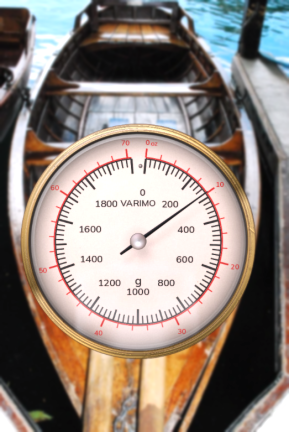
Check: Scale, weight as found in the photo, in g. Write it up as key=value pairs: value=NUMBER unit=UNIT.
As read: value=280 unit=g
